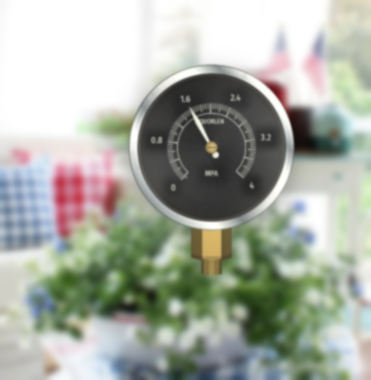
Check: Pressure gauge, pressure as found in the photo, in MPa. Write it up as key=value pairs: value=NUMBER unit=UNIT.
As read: value=1.6 unit=MPa
